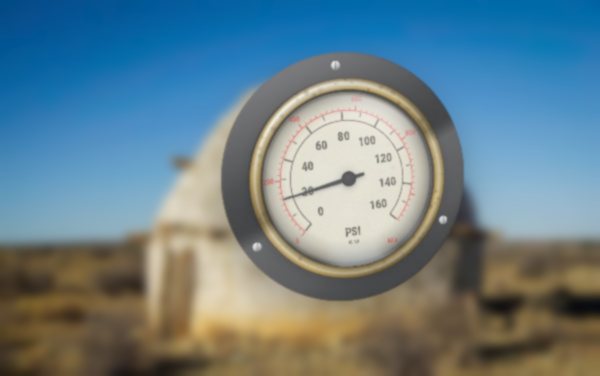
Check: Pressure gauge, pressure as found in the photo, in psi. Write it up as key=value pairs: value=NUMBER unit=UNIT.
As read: value=20 unit=psi
